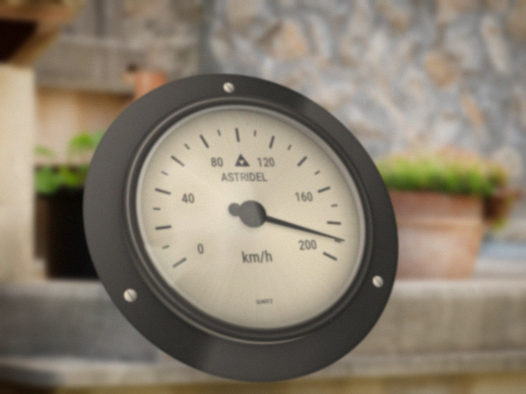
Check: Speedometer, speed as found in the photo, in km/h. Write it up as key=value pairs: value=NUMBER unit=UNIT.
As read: value=190 unit=km/h
